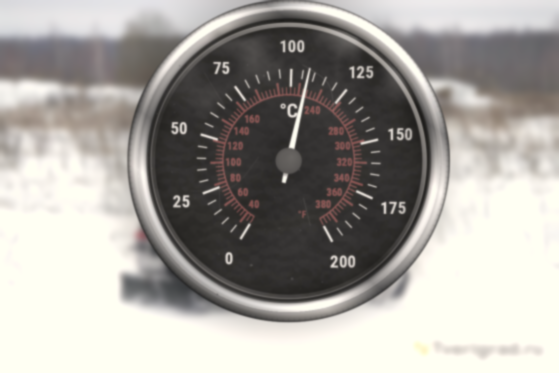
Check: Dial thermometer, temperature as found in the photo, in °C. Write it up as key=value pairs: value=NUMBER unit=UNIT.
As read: value=107.5 unit=°C
